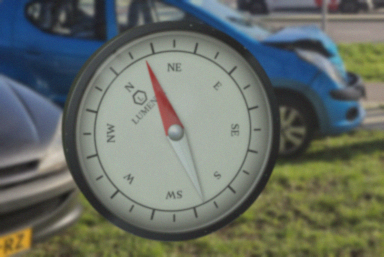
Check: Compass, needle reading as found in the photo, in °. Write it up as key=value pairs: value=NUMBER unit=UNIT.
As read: value=22.5 unit=°
